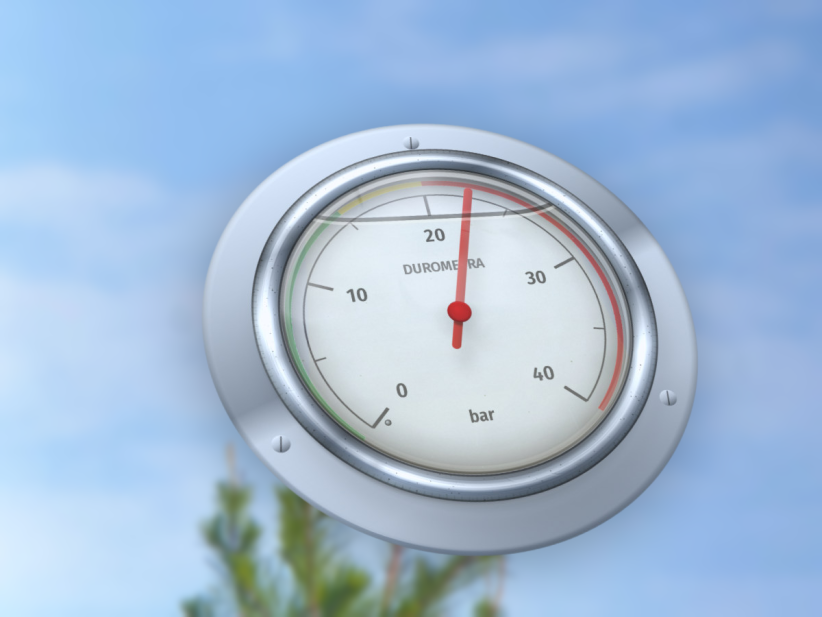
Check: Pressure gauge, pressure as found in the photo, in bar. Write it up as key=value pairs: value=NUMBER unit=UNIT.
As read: value=22.5 unit=bar
